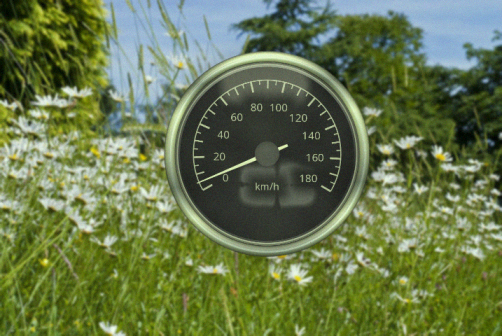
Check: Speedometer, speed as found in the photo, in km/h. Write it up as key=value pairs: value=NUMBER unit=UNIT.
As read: value=5 unit=km/h
